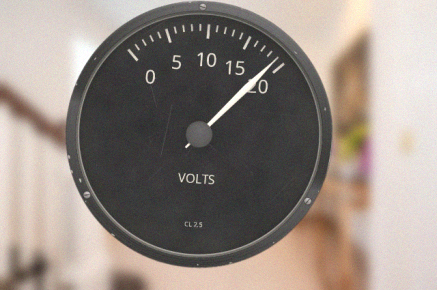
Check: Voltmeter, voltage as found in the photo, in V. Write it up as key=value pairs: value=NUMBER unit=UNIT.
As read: value=19 unit=V
